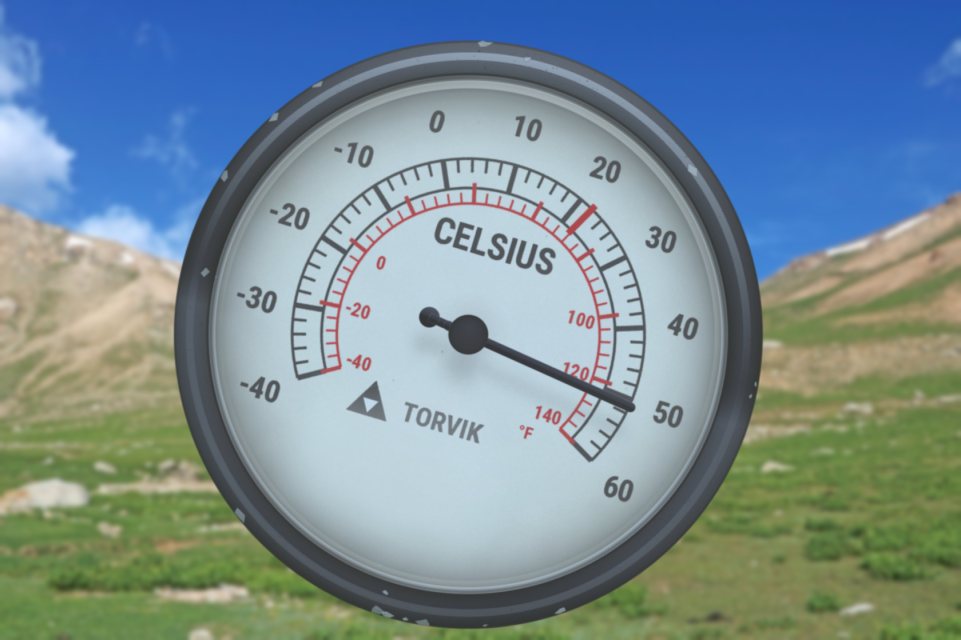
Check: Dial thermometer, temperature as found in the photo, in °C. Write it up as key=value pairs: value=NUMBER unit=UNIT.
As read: value=51 unit=°C
